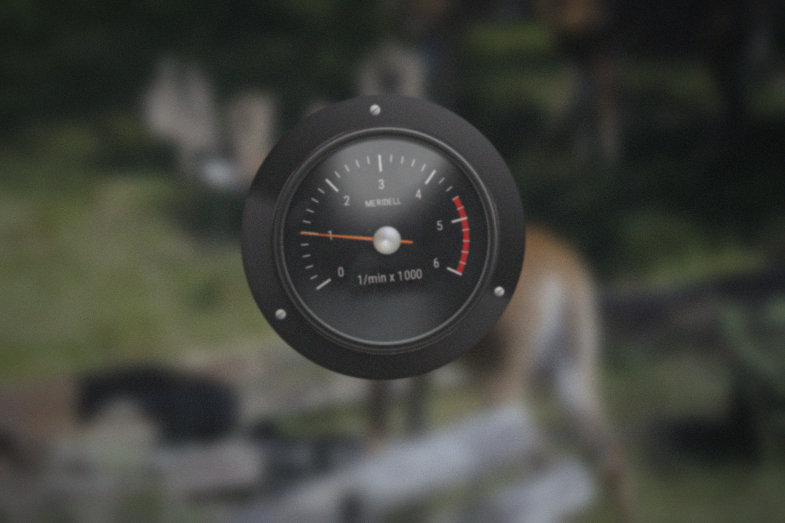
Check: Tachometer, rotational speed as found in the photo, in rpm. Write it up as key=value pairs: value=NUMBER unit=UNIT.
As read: value=1000 unit=rpm
